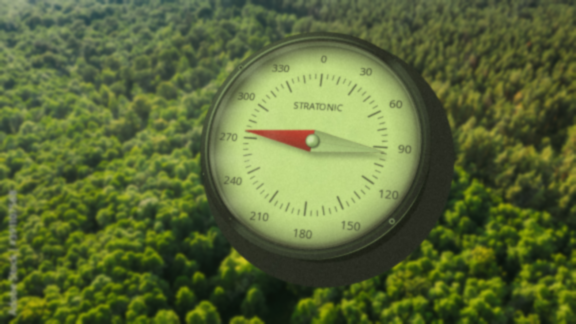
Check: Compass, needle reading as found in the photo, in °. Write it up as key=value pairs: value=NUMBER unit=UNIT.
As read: value=275 unit=°
